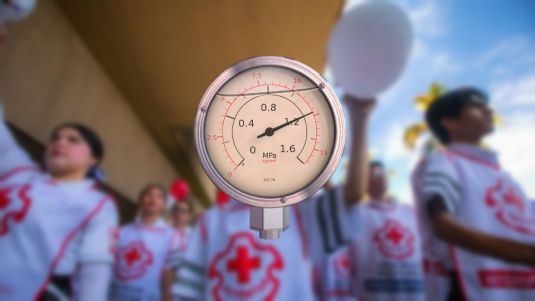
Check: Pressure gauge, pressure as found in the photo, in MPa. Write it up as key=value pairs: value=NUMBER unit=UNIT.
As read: value=1.2 unit=MPa
